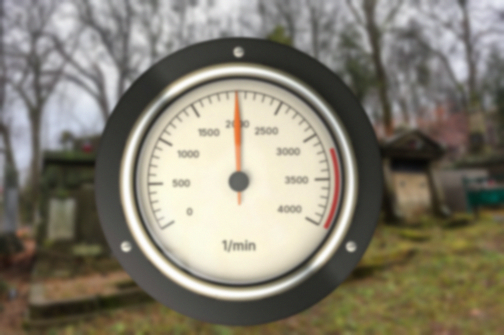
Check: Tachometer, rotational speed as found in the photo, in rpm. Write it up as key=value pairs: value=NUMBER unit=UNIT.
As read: value=2000 unit=rpm
